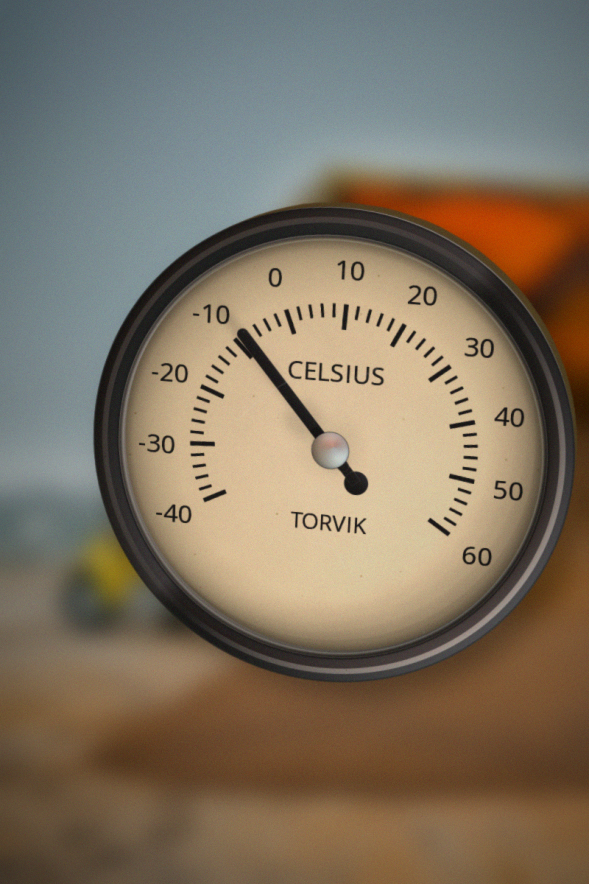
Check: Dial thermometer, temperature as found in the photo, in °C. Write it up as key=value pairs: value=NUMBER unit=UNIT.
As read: value=-8 unit=°C
